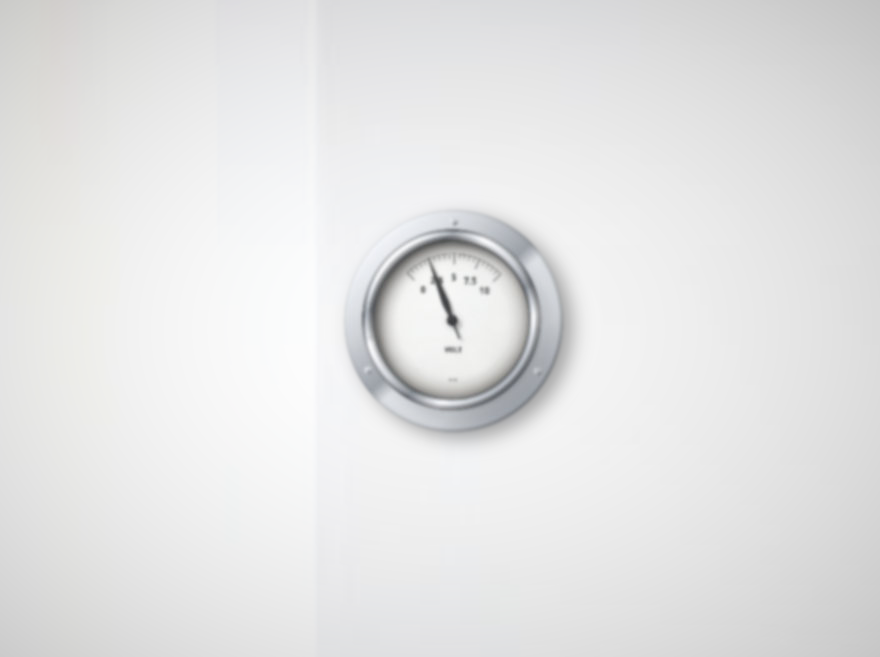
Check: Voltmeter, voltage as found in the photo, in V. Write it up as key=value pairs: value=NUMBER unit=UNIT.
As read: value=2.5 unit=V
